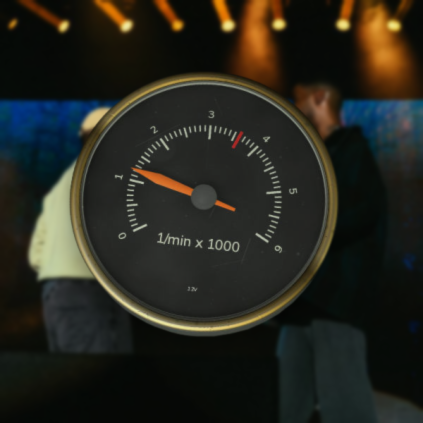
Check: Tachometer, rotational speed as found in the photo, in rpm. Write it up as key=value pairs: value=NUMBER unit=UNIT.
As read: value=1200 unit=rpm
